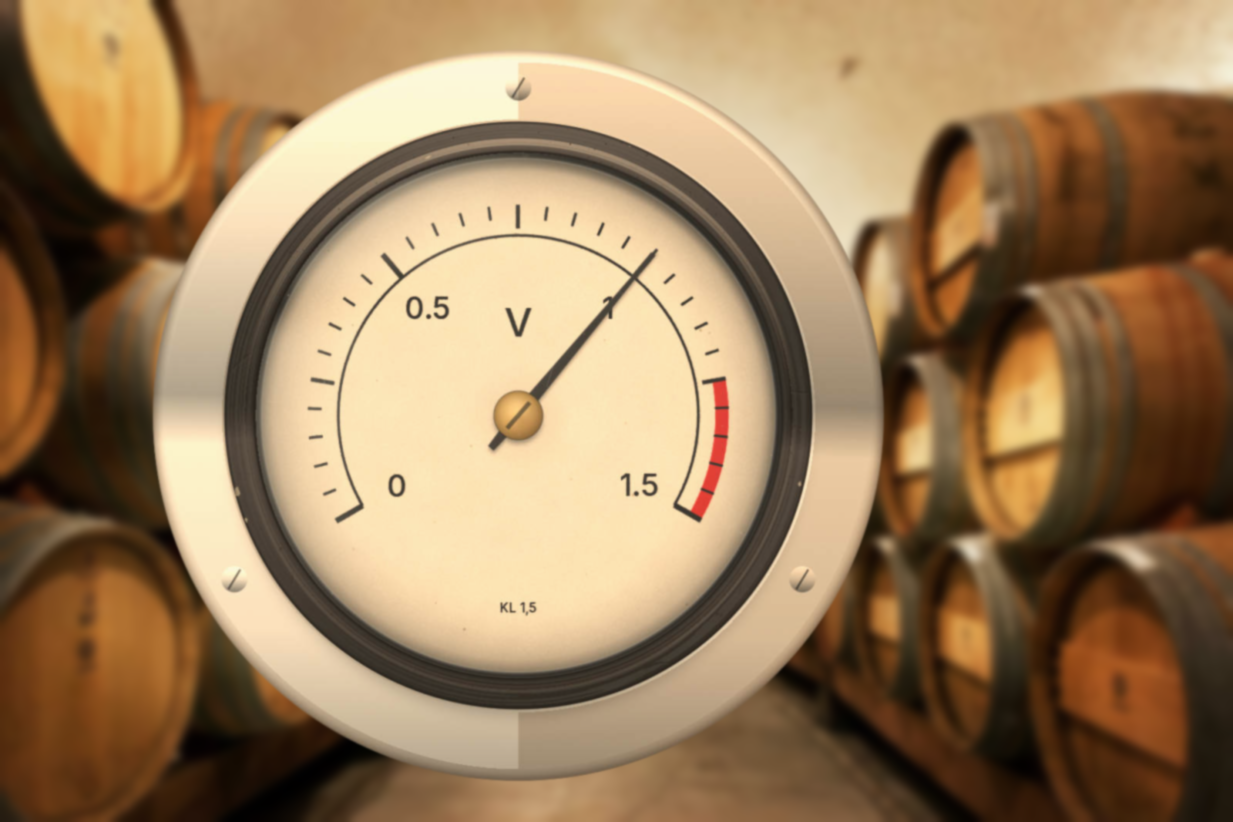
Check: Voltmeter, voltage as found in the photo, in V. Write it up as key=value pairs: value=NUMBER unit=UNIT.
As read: value=1 unit=V
